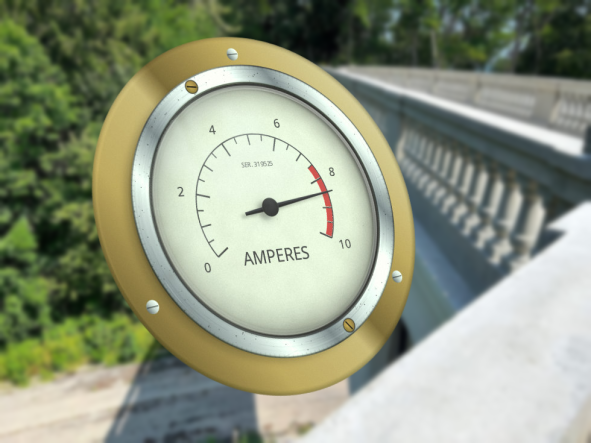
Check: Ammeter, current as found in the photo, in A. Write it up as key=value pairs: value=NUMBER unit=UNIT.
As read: value=8.5 unit=A
